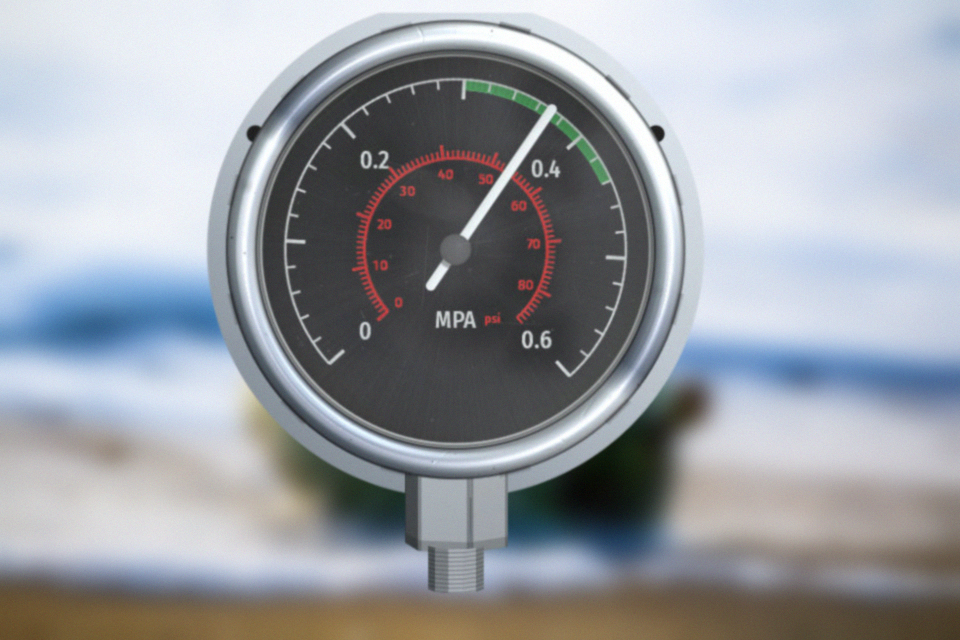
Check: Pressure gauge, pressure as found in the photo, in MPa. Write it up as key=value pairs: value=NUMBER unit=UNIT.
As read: value=0.37 unit=MPa
